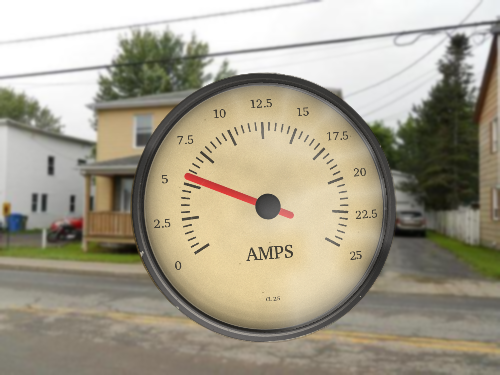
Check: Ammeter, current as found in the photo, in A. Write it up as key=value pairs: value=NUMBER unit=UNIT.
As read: value=5.5 unit=A
